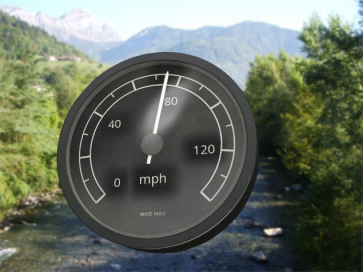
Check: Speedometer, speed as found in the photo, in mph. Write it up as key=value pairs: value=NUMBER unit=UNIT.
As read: value=75 unit=mph
